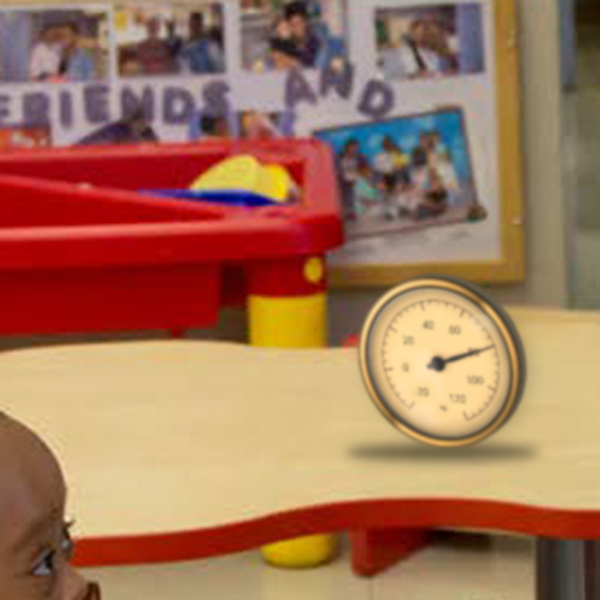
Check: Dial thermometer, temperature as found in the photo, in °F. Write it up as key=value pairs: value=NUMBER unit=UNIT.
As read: value=80 unit=°F
